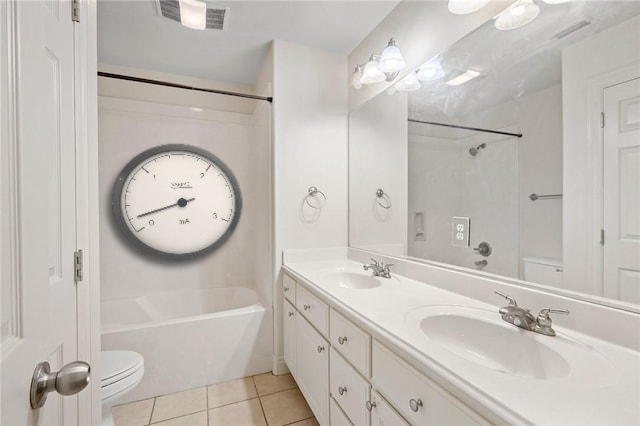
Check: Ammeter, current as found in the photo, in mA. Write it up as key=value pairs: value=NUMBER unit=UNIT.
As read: value=0.2 unit=mA
